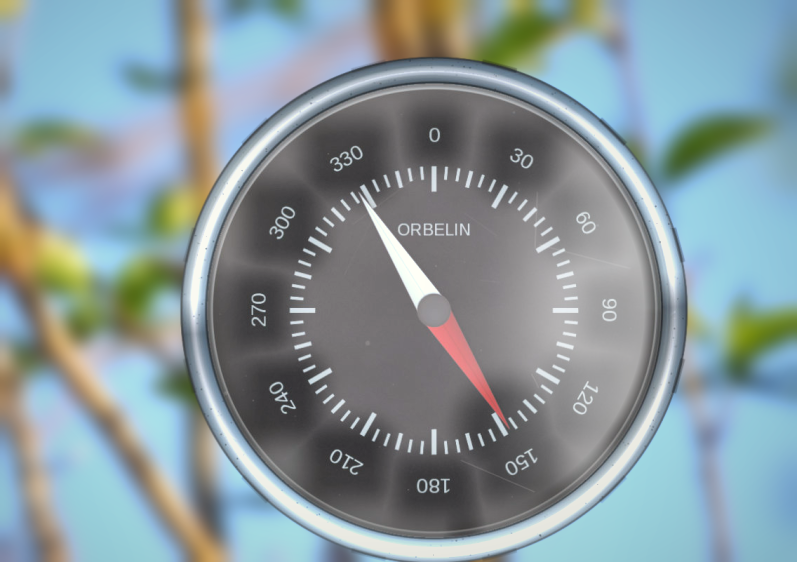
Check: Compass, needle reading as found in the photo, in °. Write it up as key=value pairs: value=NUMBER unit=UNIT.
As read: value=147.5 unit=°
